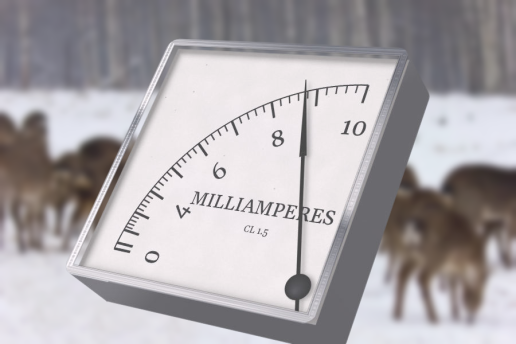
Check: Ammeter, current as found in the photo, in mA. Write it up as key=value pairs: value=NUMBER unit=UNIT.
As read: value=8.8 unit=mA
